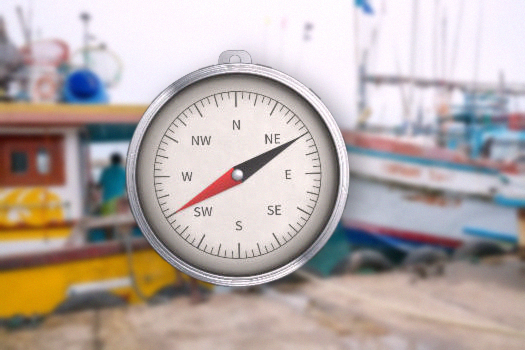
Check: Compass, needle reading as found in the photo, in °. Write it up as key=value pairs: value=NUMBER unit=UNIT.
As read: value=240 unit=°
